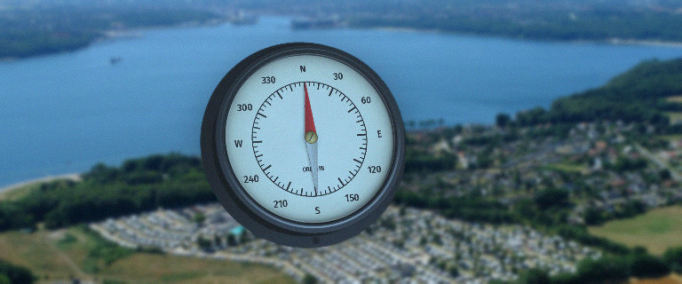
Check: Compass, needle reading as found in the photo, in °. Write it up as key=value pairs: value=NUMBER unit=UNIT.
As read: value=0 unit=°
